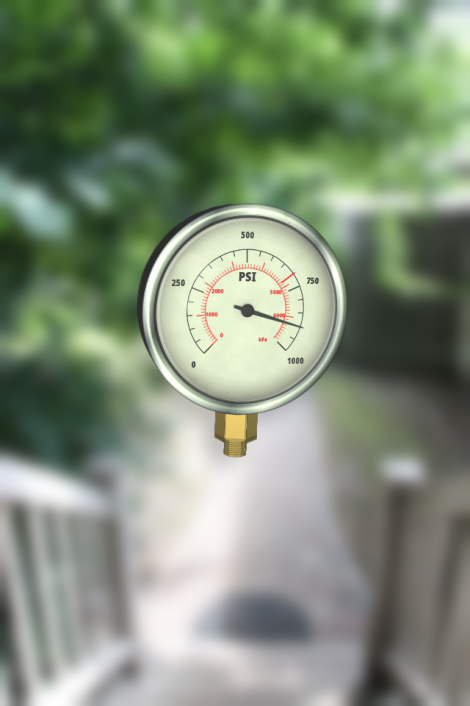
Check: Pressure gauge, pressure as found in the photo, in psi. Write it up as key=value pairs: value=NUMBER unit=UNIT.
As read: value=900 unit=psi
